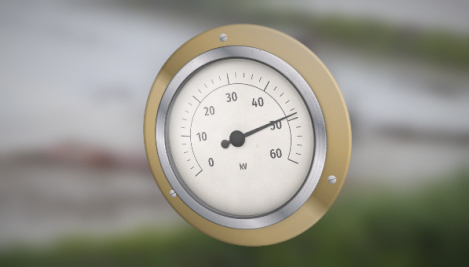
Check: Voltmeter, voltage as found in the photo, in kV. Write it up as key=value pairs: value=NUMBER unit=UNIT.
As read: value=49 unit=kV
